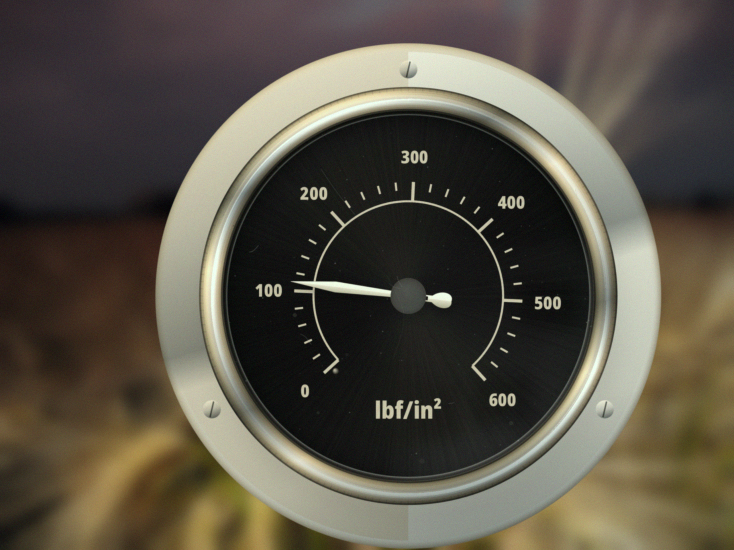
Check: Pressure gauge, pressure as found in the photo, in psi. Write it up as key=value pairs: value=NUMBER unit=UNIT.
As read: value=110 unit=psi
